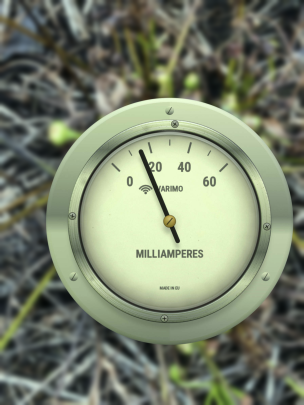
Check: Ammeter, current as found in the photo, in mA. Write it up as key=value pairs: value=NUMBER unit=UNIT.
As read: value=15 unit=mA
